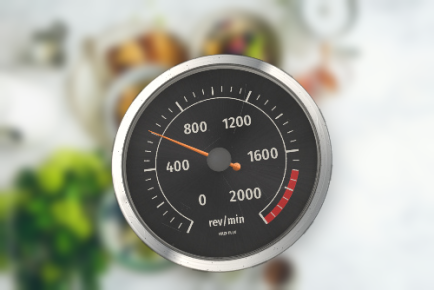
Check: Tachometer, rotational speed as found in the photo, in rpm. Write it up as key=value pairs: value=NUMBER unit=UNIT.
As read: value=600 unit=rpm
